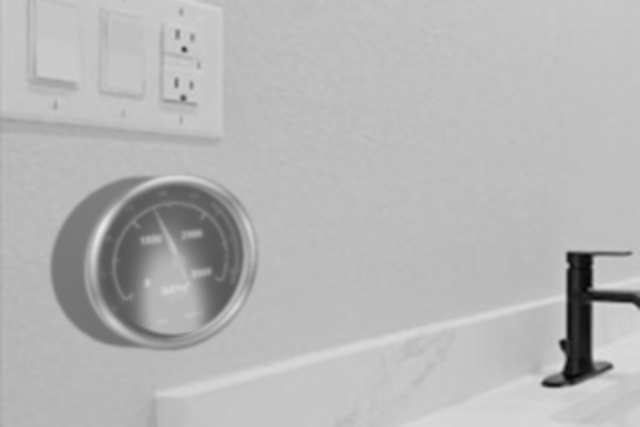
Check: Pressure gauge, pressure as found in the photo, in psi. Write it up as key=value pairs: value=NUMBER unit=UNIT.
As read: value=1250 unit=psi
